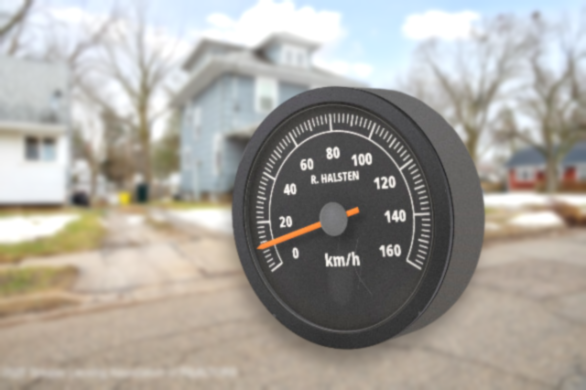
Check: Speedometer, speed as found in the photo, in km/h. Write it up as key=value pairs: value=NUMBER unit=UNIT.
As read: value=10 unit=km/h
